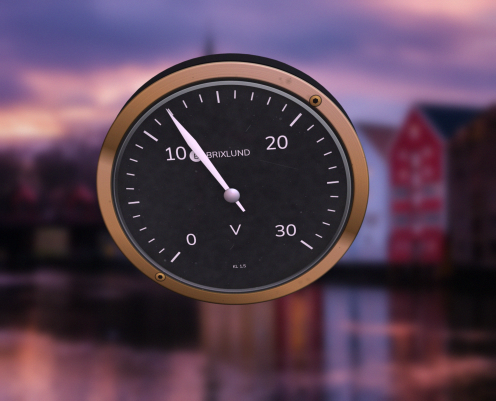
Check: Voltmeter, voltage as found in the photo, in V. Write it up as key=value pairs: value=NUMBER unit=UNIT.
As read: value=12 unit=V
